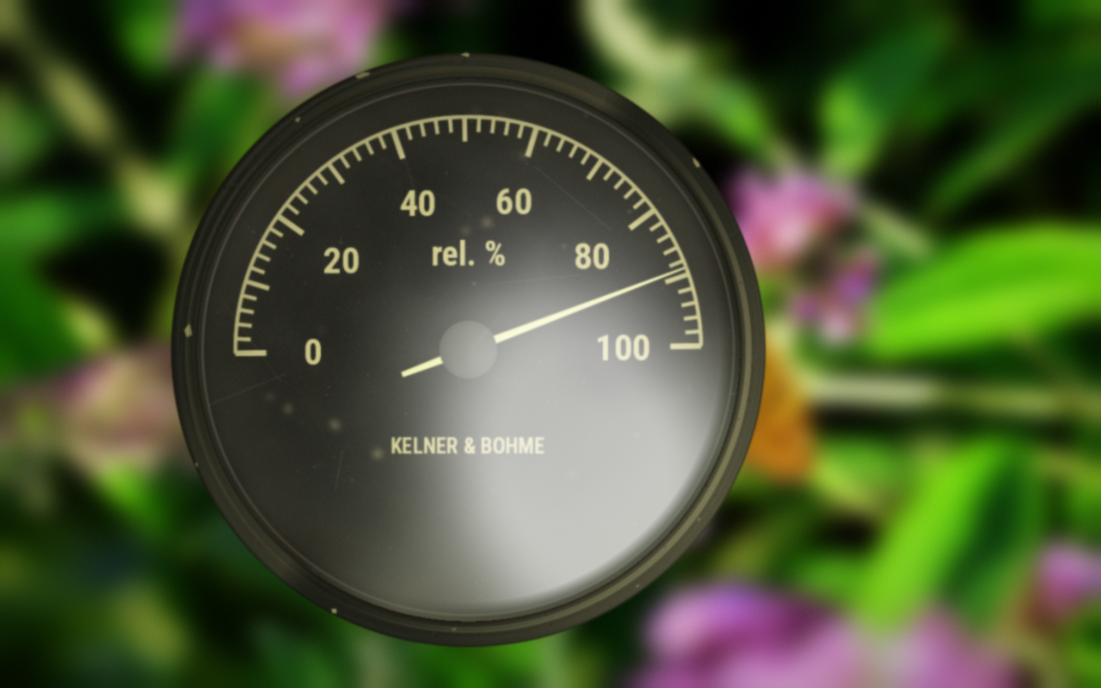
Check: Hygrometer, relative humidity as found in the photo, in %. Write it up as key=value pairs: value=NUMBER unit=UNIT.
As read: value=89 unit=%
